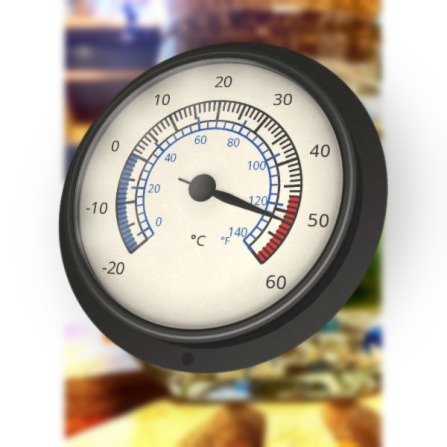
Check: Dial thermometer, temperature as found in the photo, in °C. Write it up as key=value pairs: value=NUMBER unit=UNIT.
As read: value=52 unit=°C
